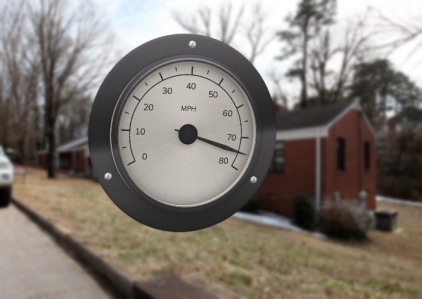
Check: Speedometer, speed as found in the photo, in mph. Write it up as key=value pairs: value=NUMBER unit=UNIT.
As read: value=75 unit=mph
